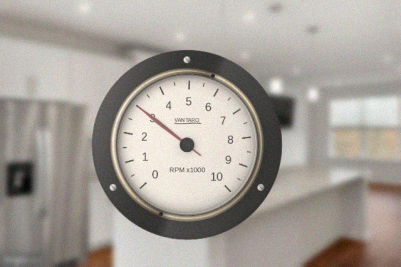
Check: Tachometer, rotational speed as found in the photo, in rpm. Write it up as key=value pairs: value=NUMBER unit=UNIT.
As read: value=3000 unit=rpm
